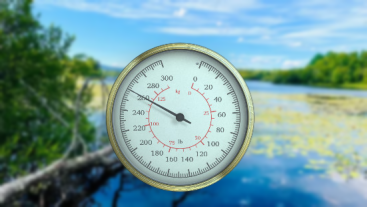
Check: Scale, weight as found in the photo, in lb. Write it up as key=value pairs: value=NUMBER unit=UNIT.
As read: value=260 unit=lb
